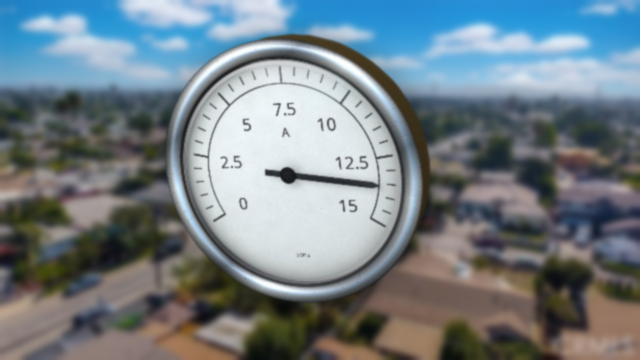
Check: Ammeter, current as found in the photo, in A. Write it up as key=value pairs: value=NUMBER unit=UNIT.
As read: value=13.5 unit=A
